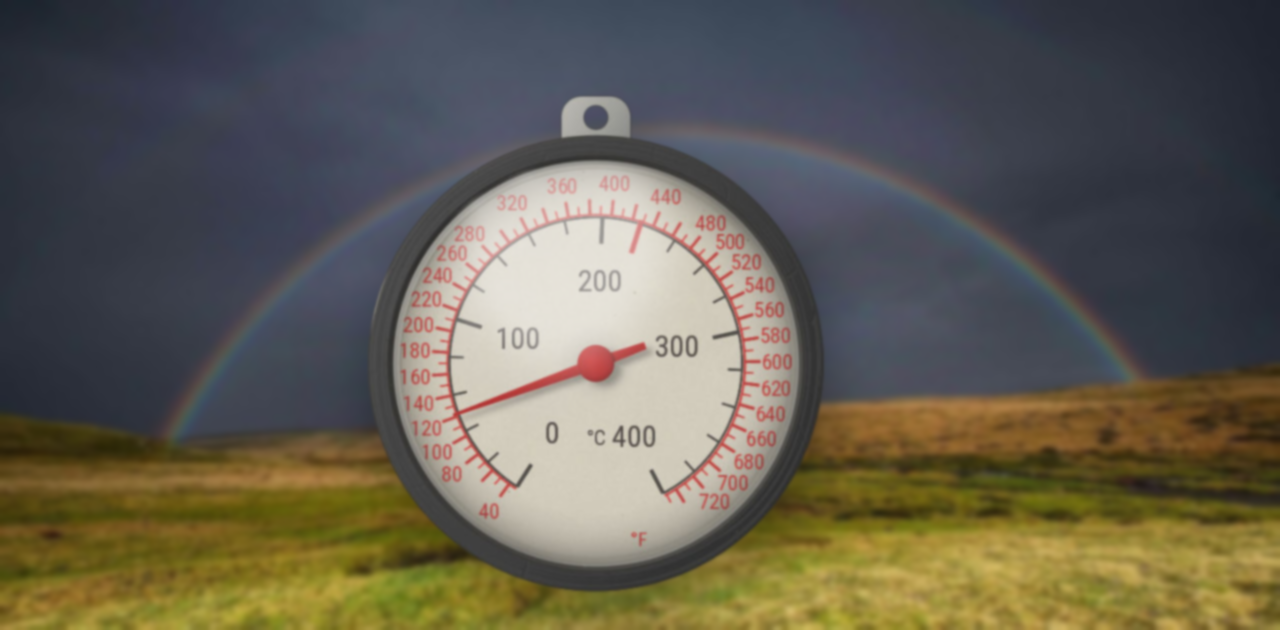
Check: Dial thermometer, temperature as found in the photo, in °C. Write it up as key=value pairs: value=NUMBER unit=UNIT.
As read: value=50 unit=°C
